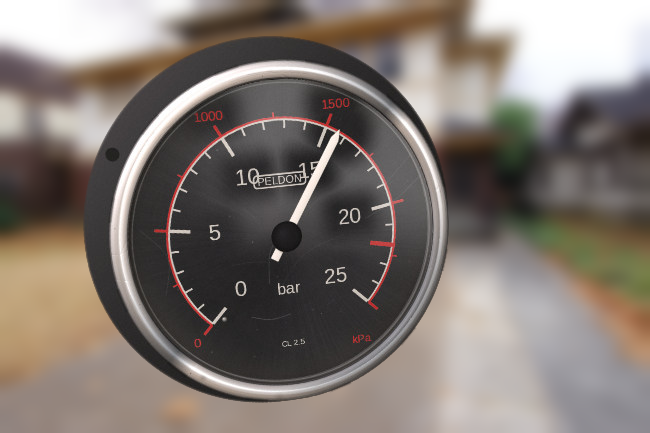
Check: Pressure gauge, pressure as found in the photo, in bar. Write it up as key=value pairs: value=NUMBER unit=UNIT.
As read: value=15.5 unit=bar
